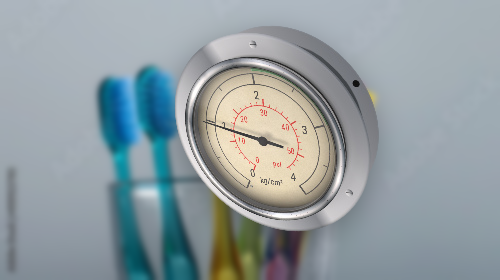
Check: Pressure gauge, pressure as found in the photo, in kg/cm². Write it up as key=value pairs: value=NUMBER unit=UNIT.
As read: value=1 unit=kg/cm²
